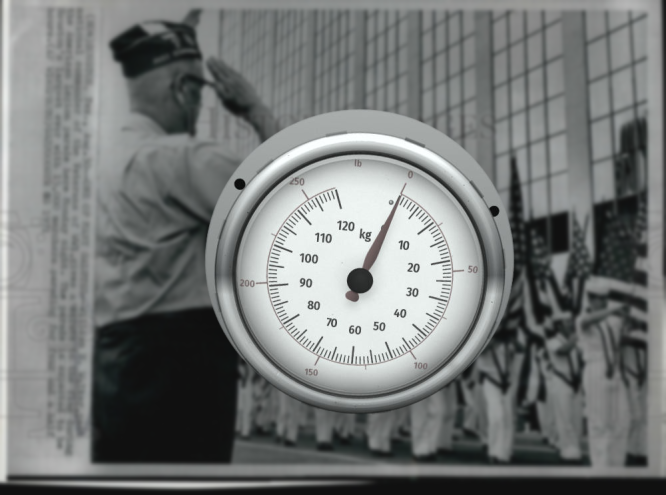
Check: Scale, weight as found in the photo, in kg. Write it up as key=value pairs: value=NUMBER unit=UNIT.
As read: value=0 unit=kg
